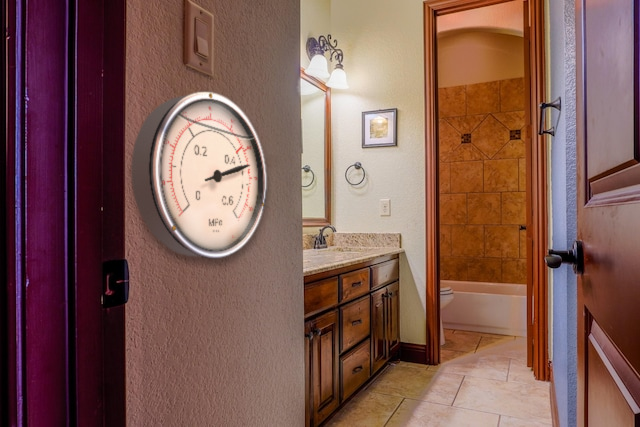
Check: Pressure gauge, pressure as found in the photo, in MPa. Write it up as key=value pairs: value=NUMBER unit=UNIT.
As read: value=0.45 unit=MPa
